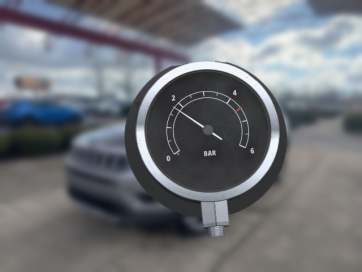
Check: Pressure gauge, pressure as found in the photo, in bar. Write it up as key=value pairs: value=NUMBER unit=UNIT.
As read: value=1.75 unit=bar
